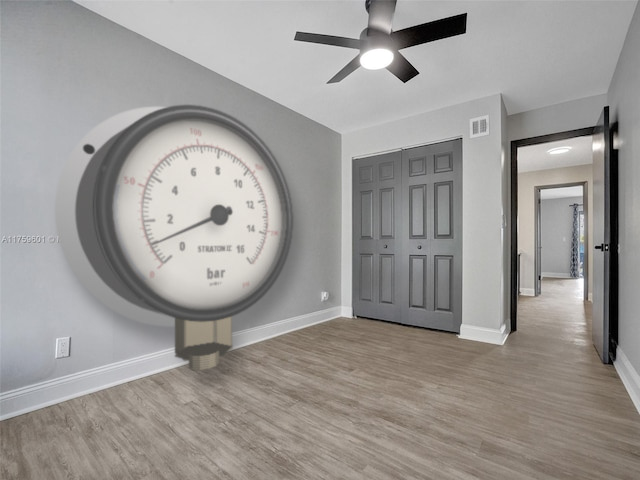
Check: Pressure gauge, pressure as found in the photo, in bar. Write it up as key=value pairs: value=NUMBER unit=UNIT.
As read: value=1 unit=bar
